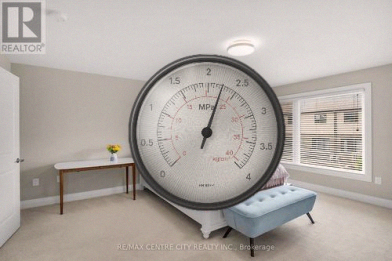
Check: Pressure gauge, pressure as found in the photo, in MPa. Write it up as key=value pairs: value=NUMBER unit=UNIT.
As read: value=2.25 unit=MPa
